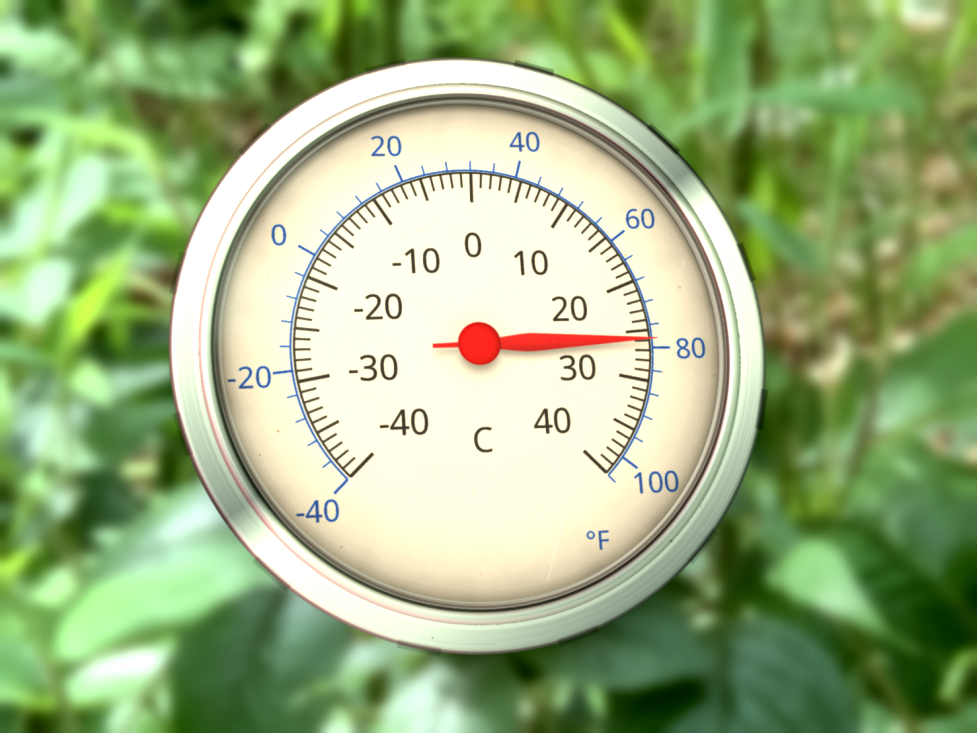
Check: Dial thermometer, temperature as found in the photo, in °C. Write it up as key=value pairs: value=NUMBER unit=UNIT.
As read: value=26 unit=°C
